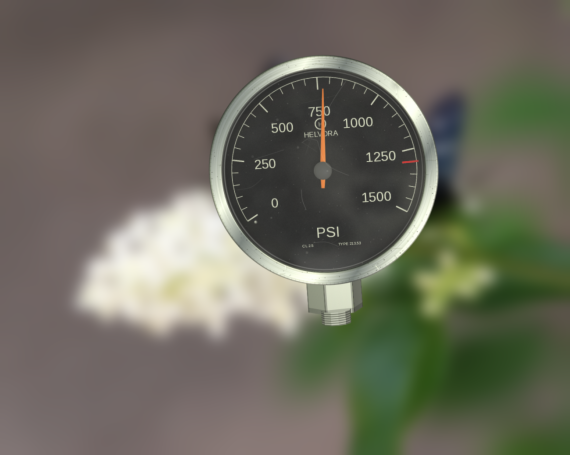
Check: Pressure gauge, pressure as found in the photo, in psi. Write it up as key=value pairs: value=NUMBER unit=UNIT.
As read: value=775 unit=psi
